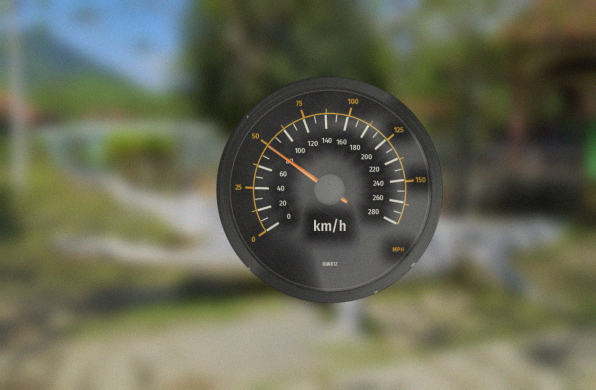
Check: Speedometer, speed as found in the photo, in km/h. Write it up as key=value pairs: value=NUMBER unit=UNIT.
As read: value=80 unit=km/h
